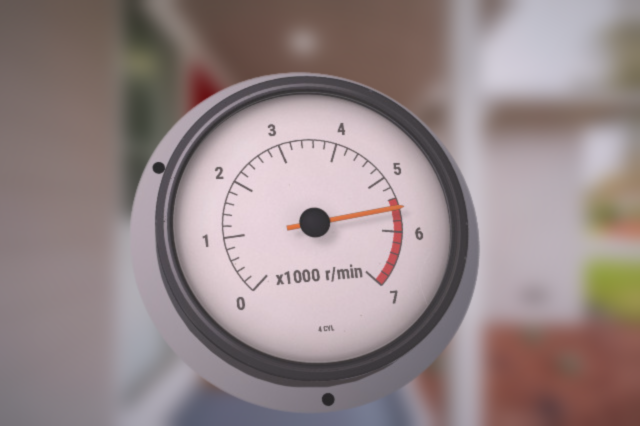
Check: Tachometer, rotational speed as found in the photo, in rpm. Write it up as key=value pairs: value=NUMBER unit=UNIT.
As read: value=5600 unit=rpm
